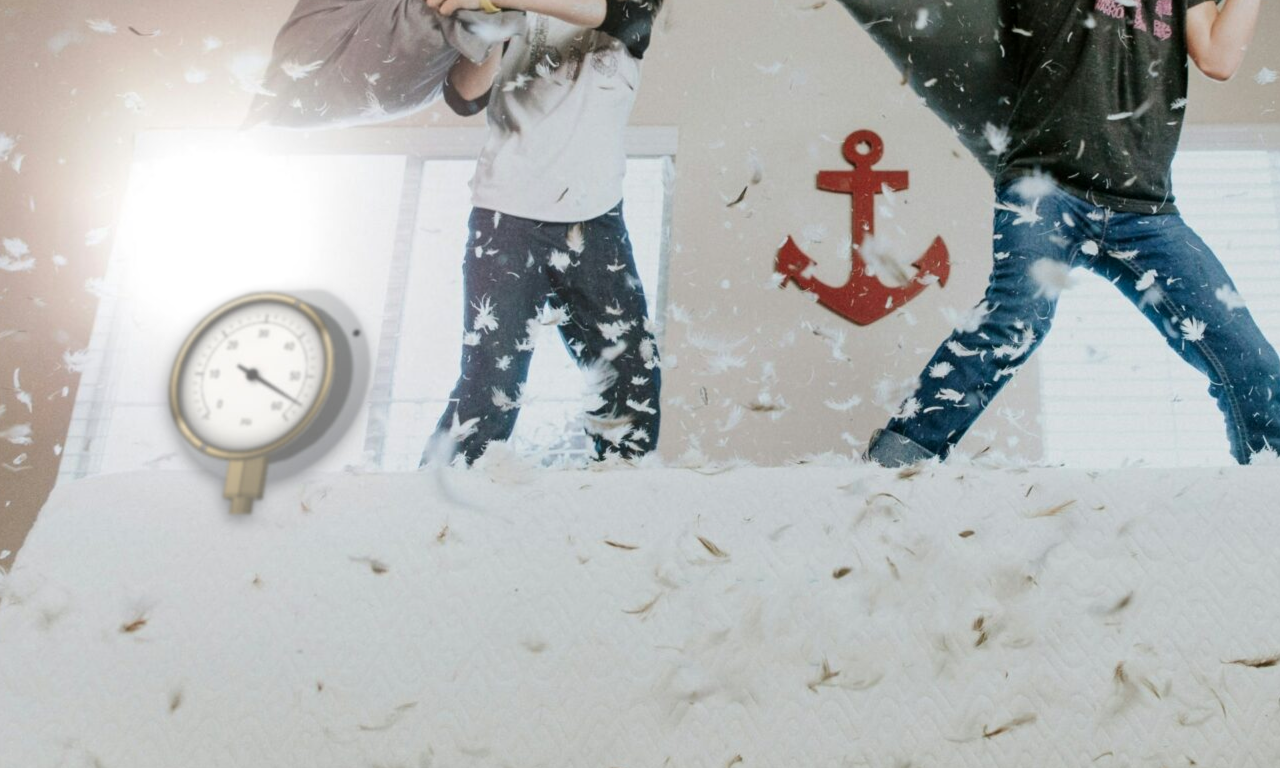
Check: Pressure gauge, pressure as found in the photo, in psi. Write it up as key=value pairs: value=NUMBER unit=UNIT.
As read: value=56 unit=psi
